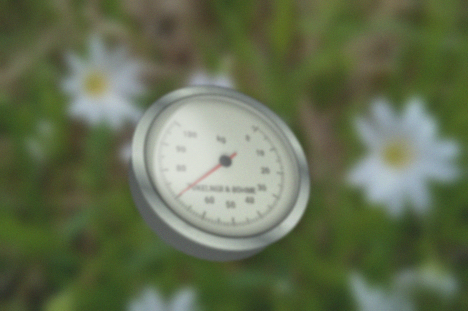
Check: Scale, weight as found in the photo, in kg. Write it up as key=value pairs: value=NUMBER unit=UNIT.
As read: value=70 unit=kg
